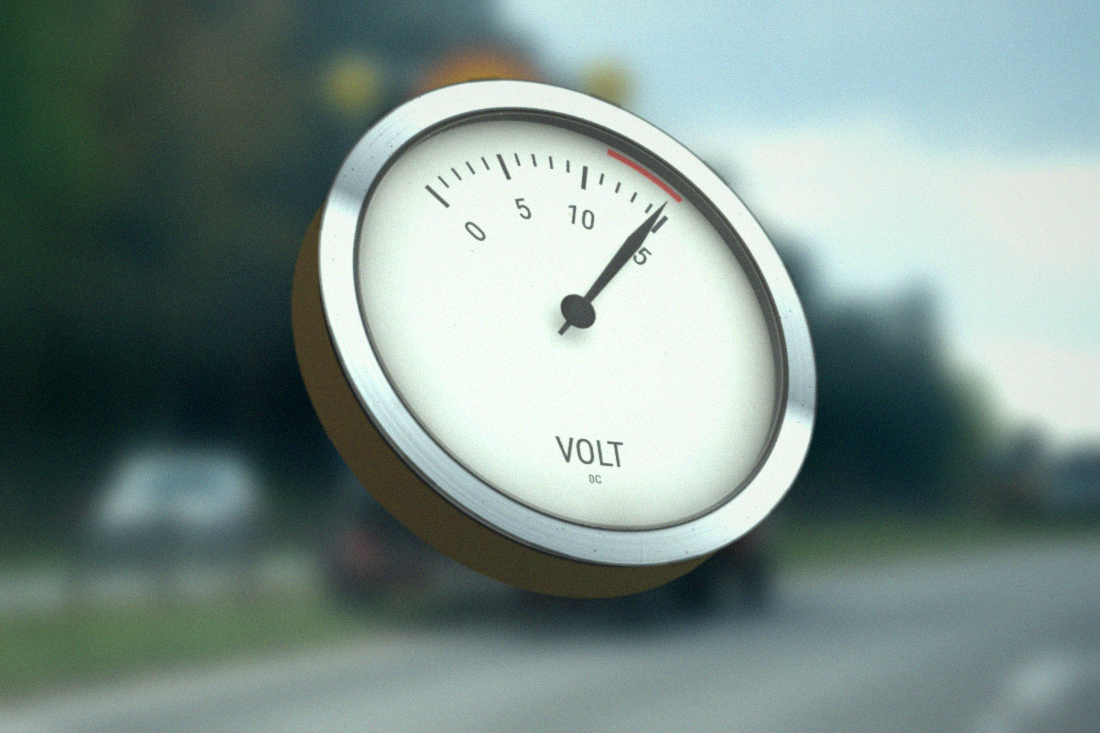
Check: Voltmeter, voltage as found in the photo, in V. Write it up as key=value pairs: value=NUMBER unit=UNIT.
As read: value=14.5 unit=V
